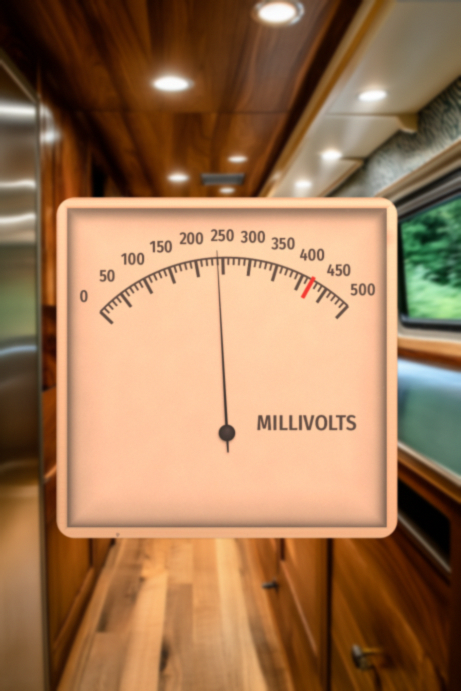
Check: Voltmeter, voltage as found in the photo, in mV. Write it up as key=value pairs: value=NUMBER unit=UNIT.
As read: value=240 unit=mV
